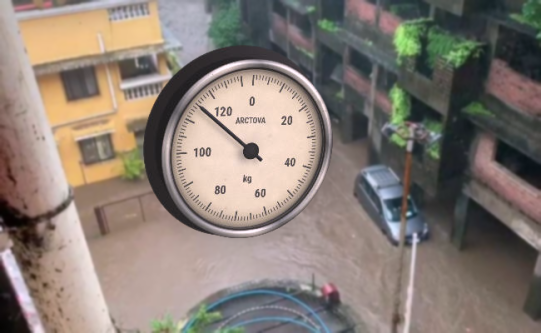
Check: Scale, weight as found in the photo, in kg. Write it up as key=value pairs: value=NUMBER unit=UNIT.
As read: value=115 unit=kg
